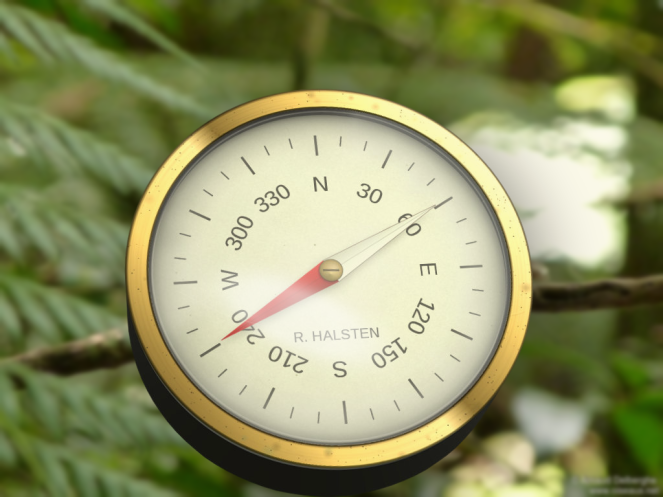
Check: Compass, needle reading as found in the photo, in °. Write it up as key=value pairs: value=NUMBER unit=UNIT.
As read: value=240 unit=°
